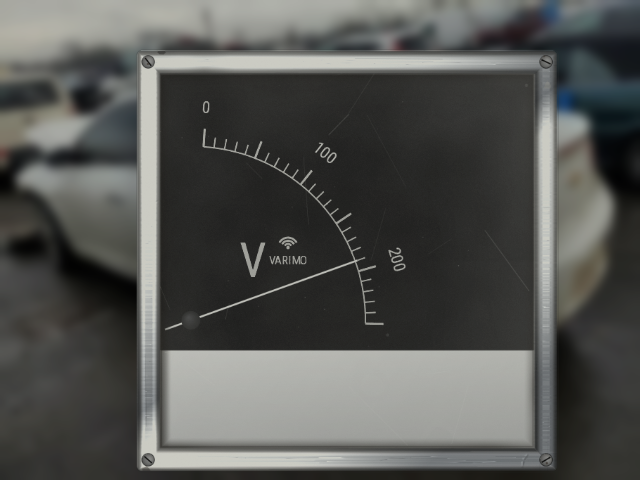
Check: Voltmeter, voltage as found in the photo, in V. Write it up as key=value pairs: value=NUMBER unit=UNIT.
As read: value=190 unit=V
